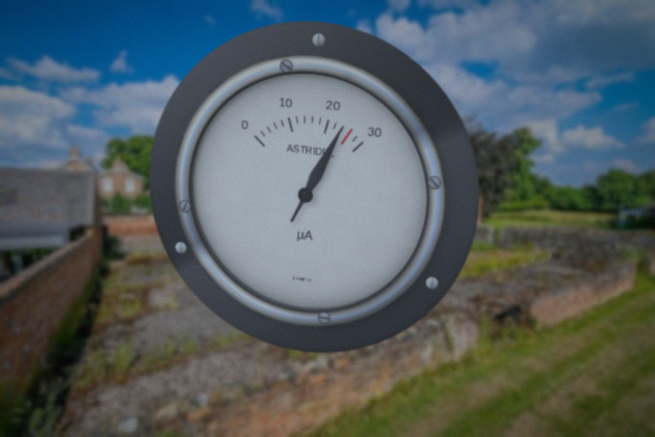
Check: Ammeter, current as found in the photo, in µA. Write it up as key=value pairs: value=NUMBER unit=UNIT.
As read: value=24 unit=µA
